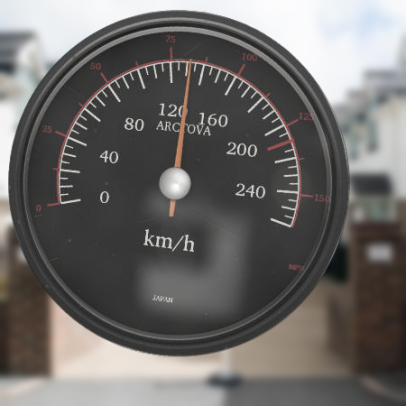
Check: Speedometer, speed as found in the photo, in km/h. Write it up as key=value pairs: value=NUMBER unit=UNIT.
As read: value=132.5 unit=km/h
